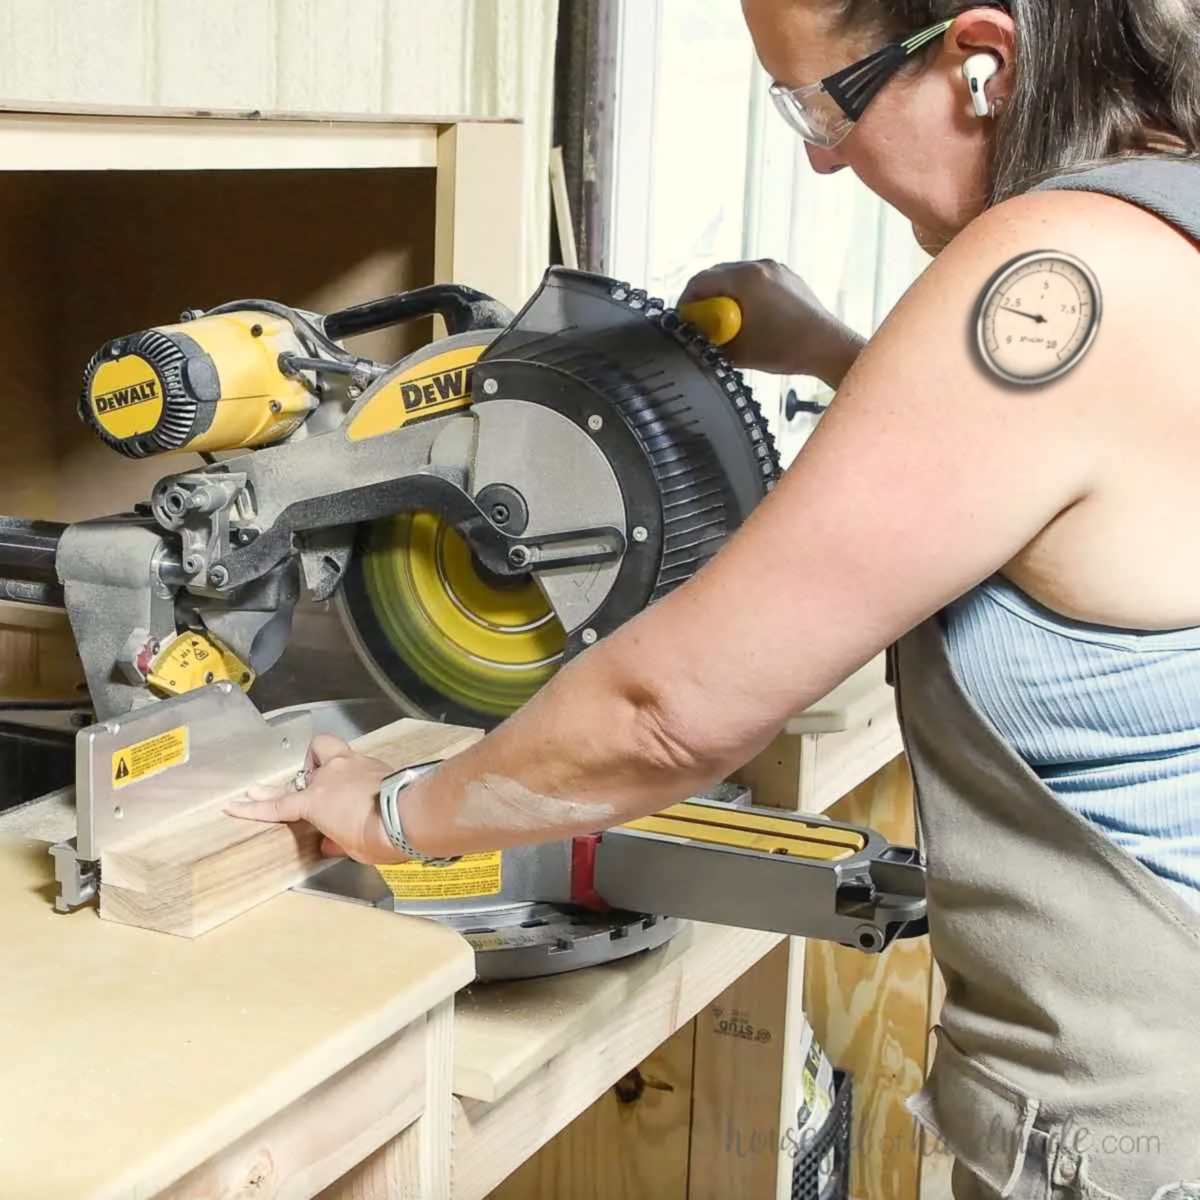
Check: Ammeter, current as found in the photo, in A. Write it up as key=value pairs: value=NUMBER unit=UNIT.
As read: value=2 unit=A
